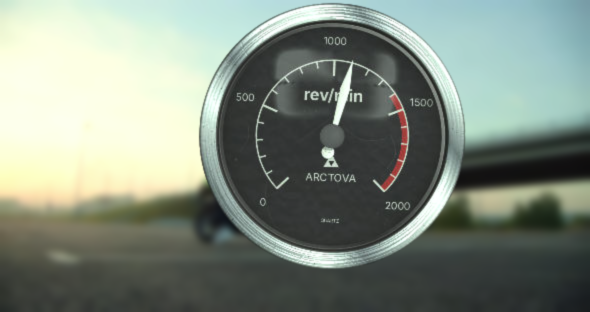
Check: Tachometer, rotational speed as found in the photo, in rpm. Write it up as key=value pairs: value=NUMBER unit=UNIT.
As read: value=1100 unit=rpm
